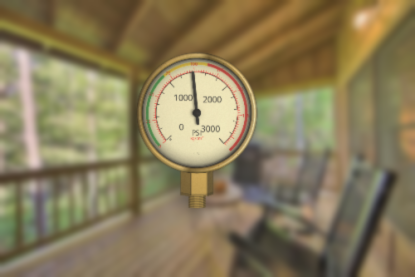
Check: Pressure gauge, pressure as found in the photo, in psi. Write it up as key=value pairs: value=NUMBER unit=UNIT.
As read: value=1400 unit=psi
